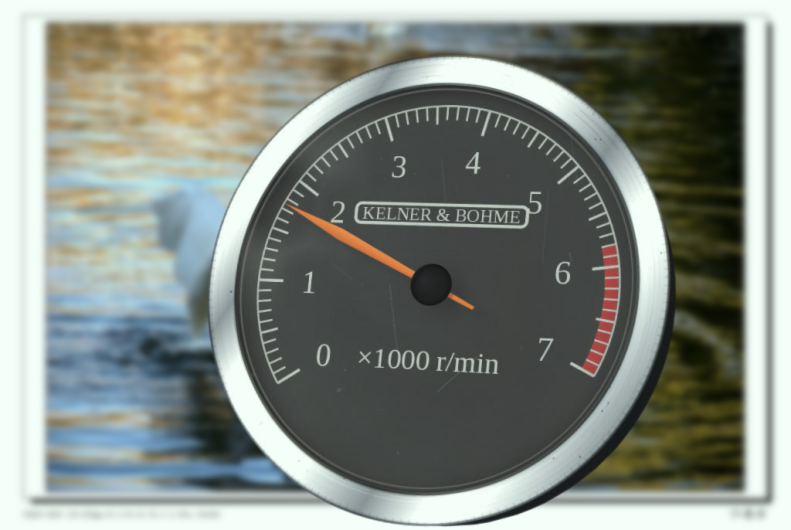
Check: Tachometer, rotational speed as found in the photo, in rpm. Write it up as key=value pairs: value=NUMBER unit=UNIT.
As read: value=1750 unit=rpm
